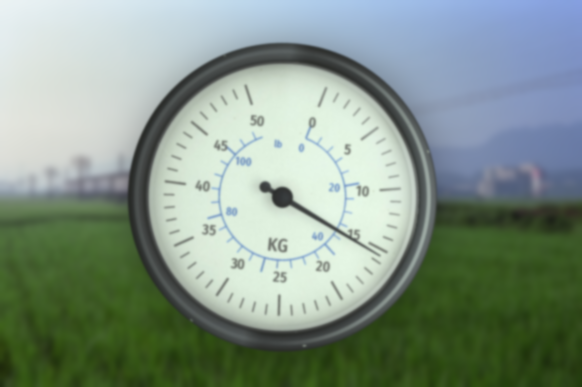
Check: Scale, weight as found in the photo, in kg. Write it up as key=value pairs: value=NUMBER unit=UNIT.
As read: value=15.5 unit=kg
